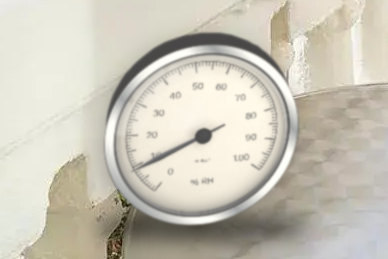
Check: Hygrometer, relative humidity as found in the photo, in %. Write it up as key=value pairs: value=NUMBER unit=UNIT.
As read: value=10 unit=%
